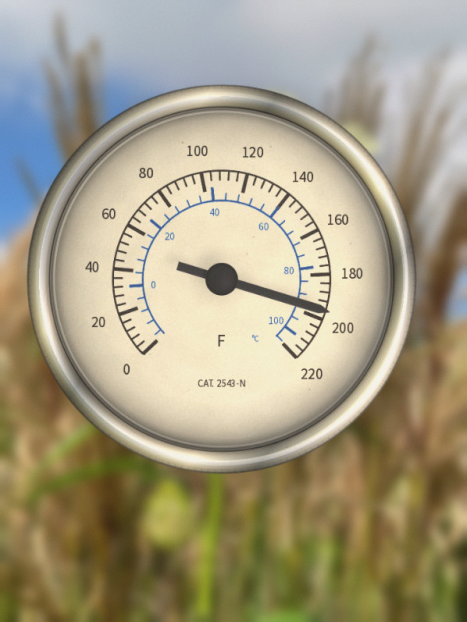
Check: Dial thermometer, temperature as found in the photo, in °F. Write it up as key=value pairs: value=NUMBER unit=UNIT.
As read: value=196 unit=°F
